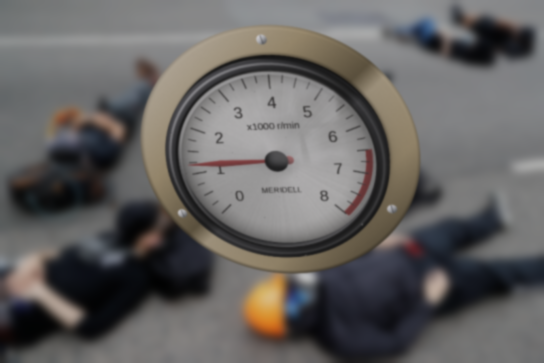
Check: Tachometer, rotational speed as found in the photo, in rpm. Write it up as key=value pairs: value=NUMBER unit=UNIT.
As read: value=1250 unit=rpm
